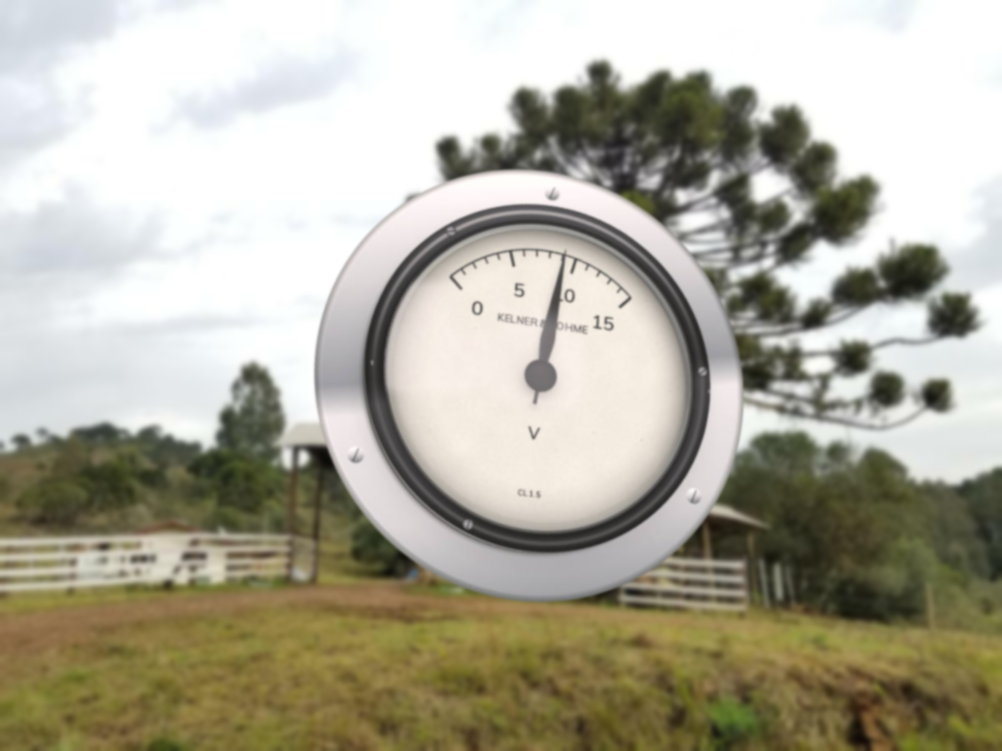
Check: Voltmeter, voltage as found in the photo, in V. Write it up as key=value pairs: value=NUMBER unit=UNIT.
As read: value=9 unit=V
